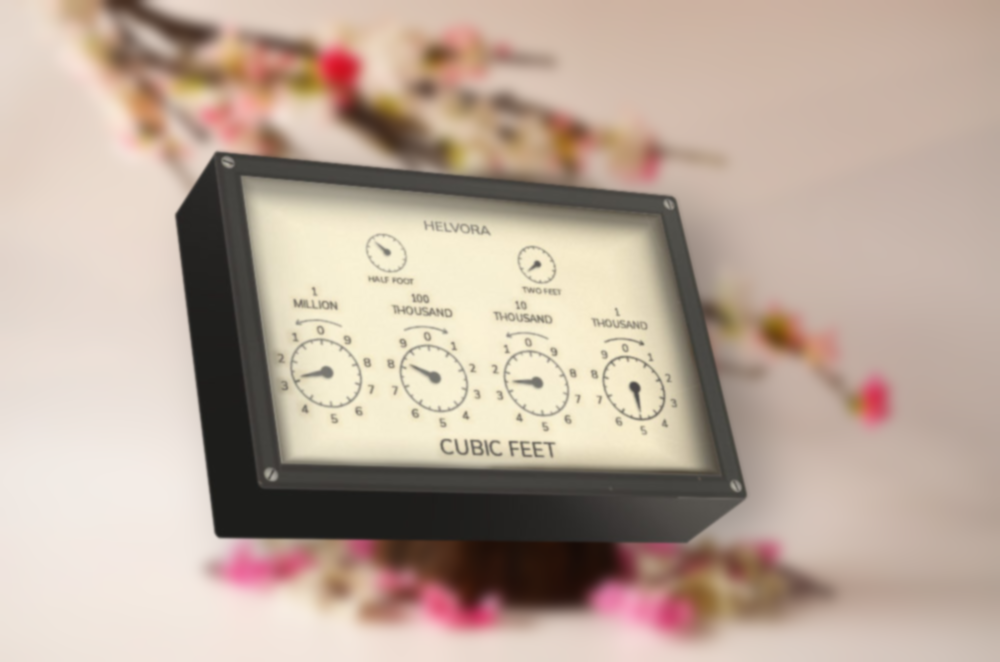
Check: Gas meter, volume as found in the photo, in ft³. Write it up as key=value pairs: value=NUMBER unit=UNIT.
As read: value=282500 unit=ft³
